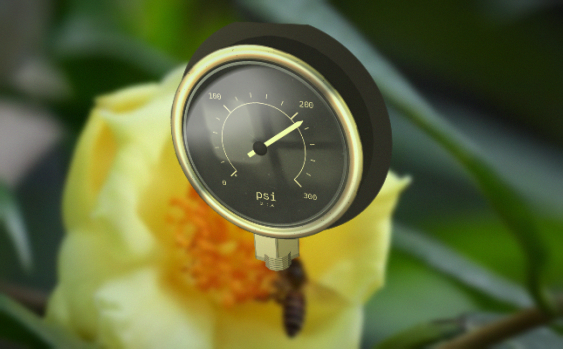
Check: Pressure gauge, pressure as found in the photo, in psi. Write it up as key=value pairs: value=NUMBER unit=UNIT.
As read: value=210 unit=psi
